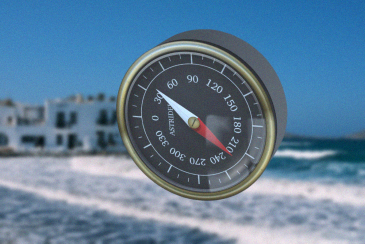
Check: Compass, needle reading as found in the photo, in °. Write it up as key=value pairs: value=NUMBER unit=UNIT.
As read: value=220 unit=°
